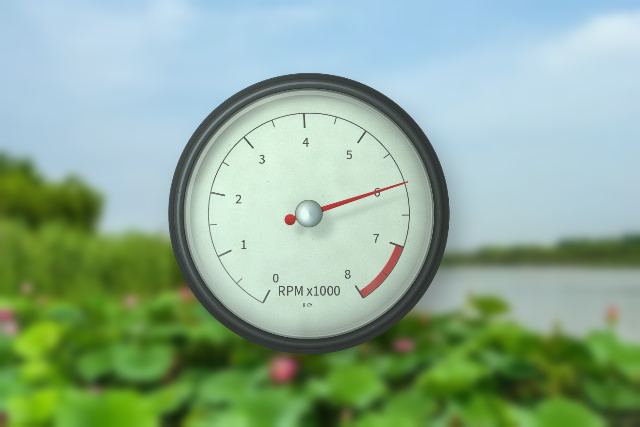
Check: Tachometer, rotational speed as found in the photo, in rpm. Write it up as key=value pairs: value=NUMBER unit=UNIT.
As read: value=6000 unit=rpm
